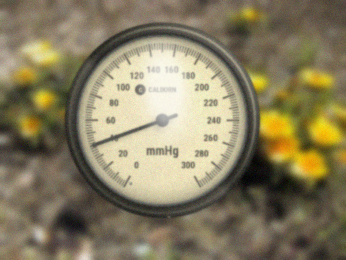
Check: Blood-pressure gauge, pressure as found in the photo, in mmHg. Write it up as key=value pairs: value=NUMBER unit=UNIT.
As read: value=40 unit=mmHg
